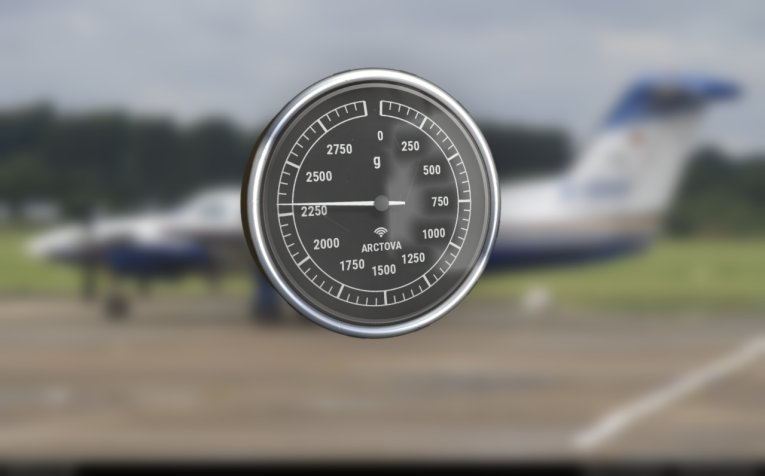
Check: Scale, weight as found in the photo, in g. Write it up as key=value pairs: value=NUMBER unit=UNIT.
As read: value=2300 unit=g
